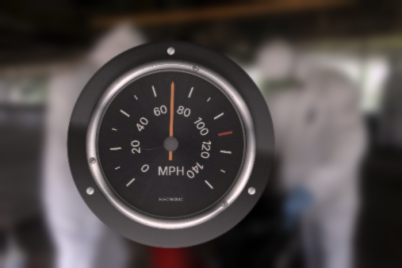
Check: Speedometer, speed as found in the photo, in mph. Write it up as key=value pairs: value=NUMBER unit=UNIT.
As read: value=70 unit=mph
